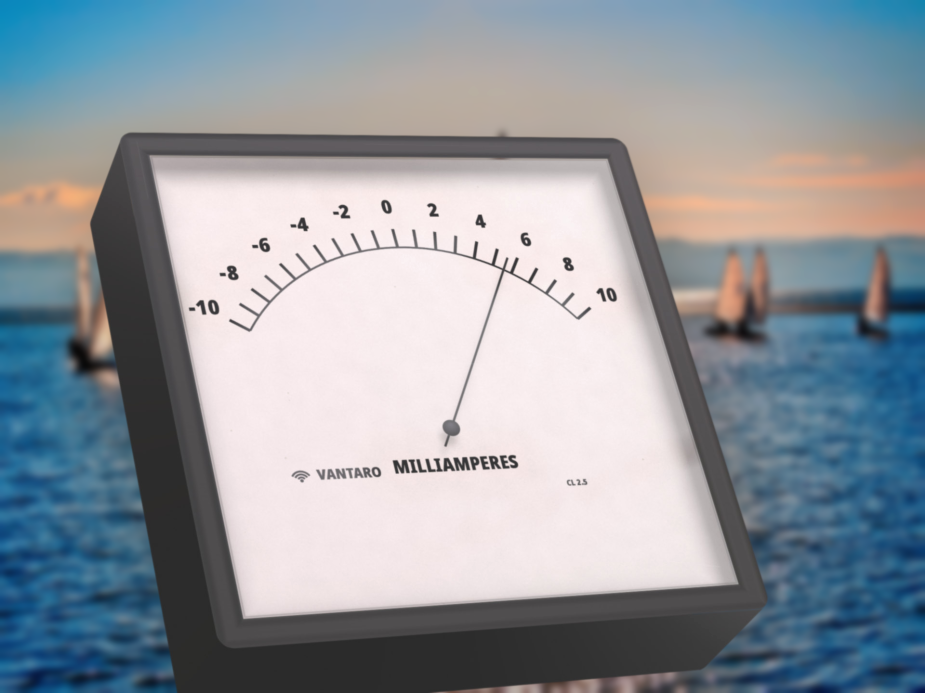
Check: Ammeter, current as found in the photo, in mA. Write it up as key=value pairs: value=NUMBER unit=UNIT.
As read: value=5.5 unit=mA
